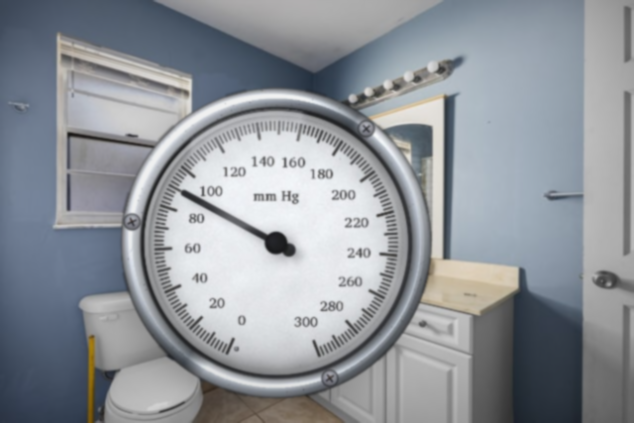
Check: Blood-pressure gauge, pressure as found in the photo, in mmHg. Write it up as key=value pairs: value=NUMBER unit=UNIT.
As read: value=90 unit=mmHg
